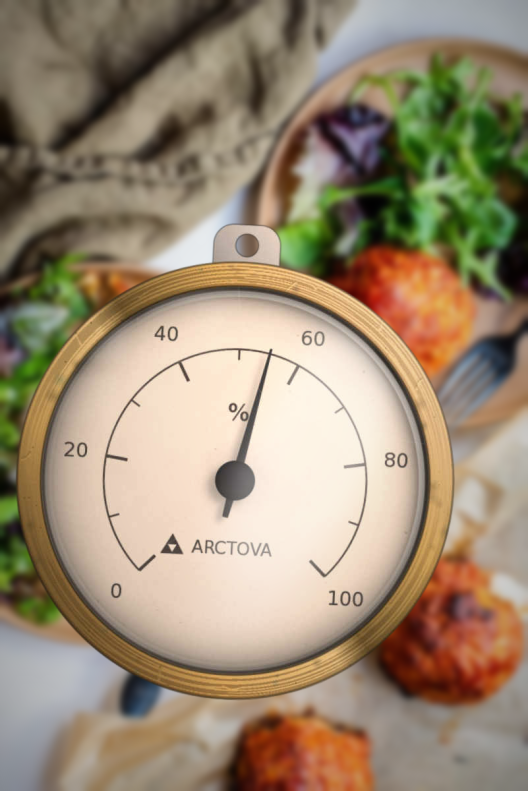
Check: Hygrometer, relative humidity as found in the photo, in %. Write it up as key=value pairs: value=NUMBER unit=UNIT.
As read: value=55 unit=%
